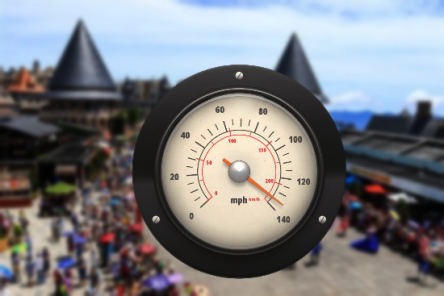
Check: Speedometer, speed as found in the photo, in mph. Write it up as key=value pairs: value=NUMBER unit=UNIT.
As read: value=135 unit=mph
